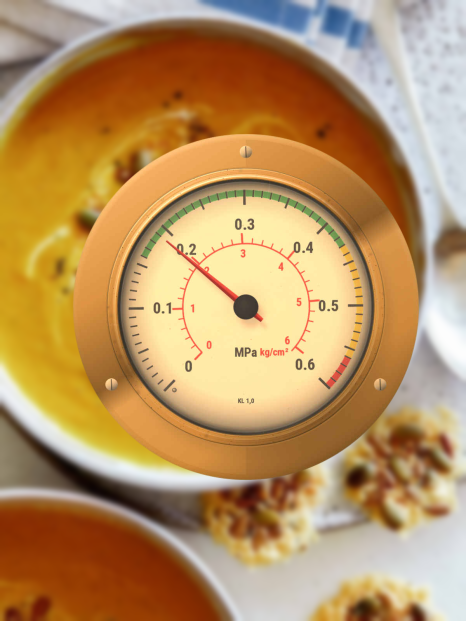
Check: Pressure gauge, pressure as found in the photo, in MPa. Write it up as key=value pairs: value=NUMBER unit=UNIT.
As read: value=0.19 unit=MPa
